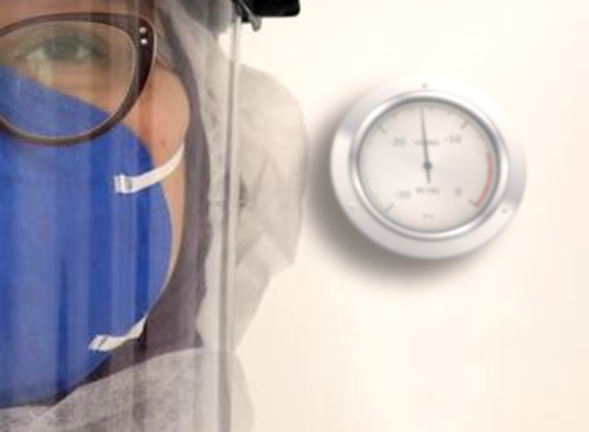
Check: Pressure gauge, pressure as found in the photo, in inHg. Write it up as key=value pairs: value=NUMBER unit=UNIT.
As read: value=-15 unit=inHg
